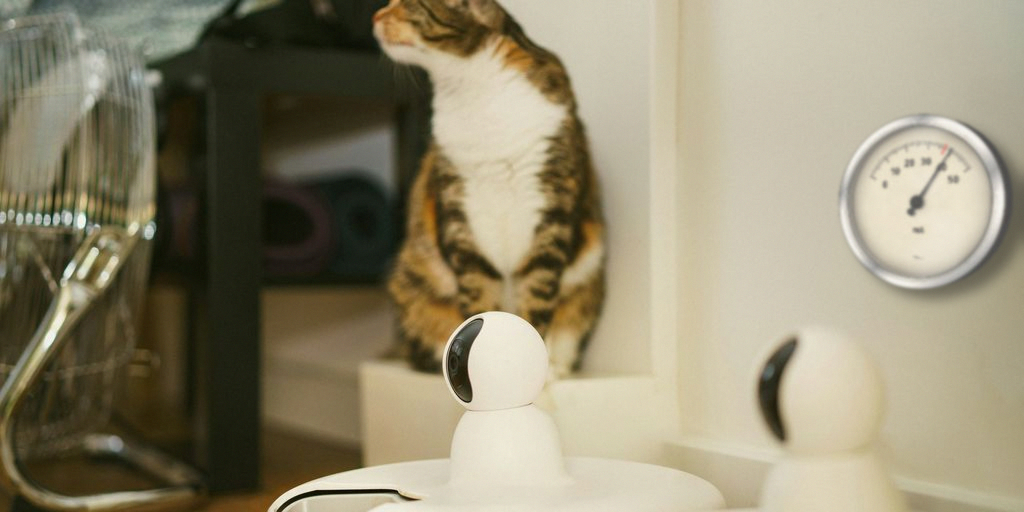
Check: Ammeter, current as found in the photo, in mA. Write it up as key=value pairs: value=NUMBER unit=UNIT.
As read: value=40 unit=mA
